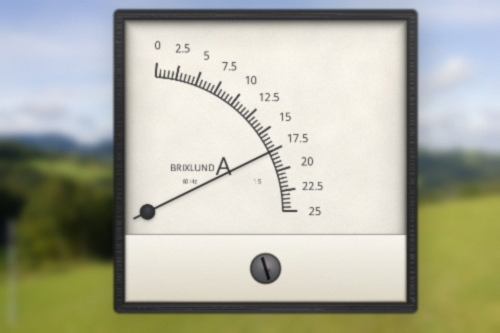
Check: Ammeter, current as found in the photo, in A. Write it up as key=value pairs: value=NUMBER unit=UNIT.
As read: value=17.5 unit=A
